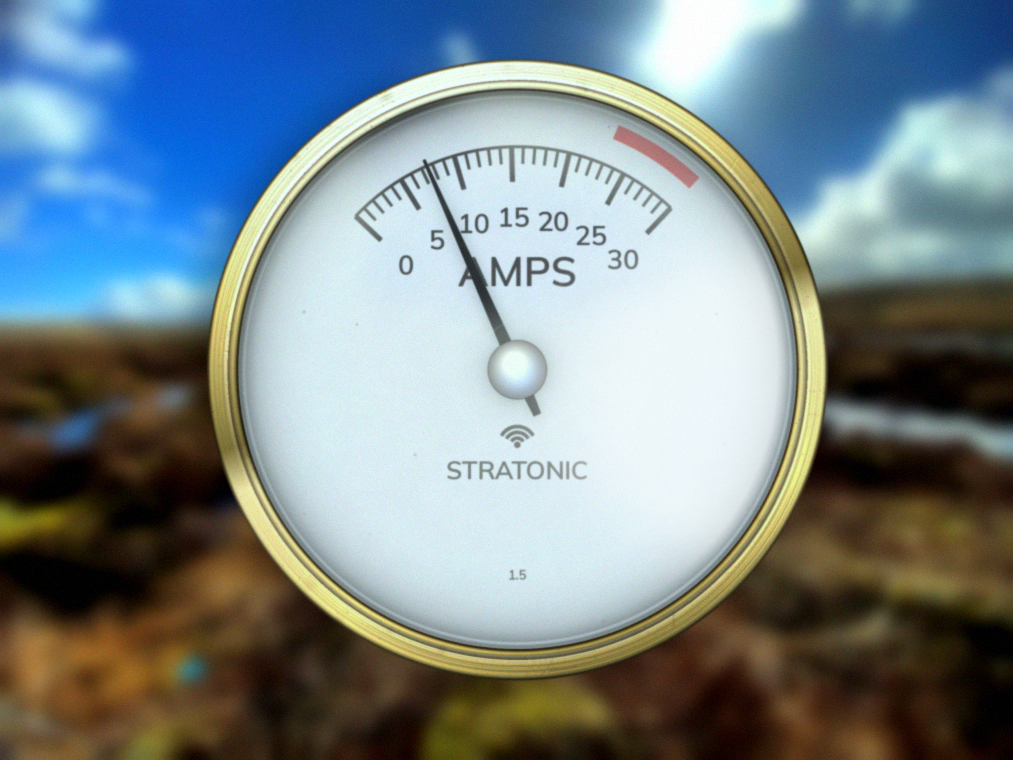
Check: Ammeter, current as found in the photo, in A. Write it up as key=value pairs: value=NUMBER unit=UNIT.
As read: value=7.5 unit=A
